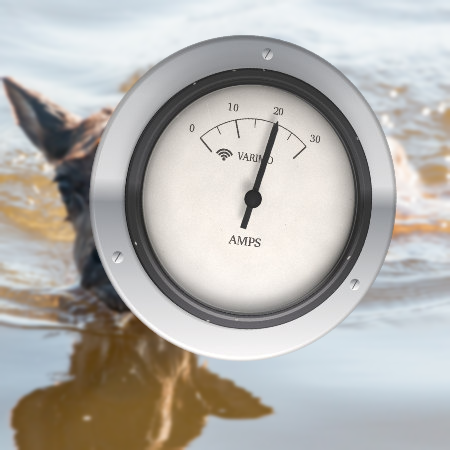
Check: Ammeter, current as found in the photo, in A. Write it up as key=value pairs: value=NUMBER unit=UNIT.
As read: value=20 unit=A
